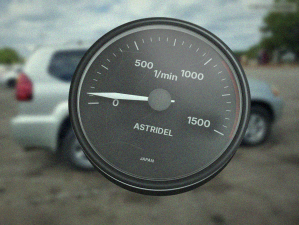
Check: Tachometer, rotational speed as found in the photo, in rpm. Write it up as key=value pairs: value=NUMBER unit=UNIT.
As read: value=50 unit=rpm
